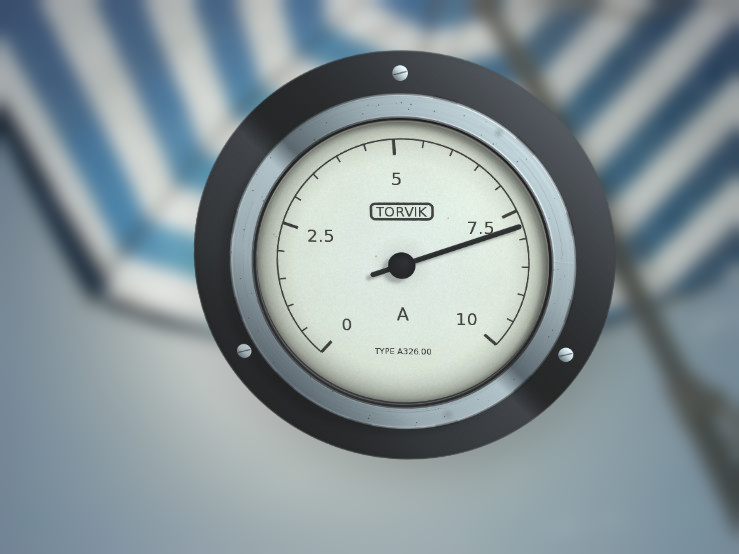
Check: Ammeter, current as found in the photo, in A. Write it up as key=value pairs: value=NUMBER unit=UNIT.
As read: value=7.75 unit=A
